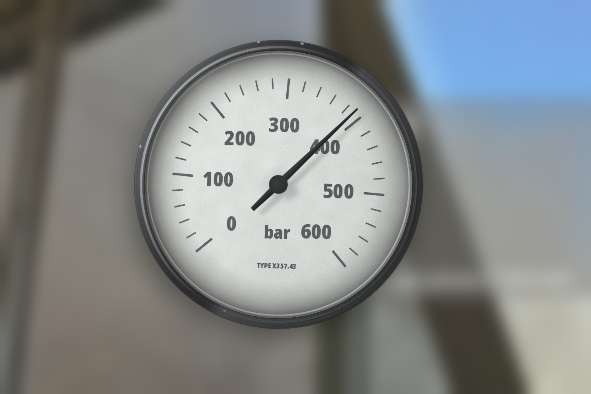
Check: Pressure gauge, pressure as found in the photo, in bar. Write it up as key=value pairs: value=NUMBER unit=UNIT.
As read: value=390 unit=bar
